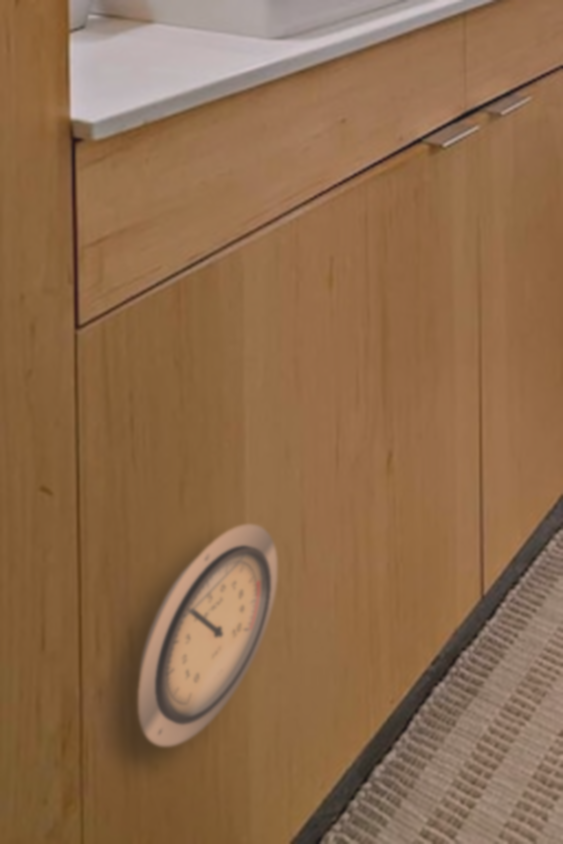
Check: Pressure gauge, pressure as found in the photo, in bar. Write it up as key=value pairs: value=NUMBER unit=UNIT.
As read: value=4 unit=bar
